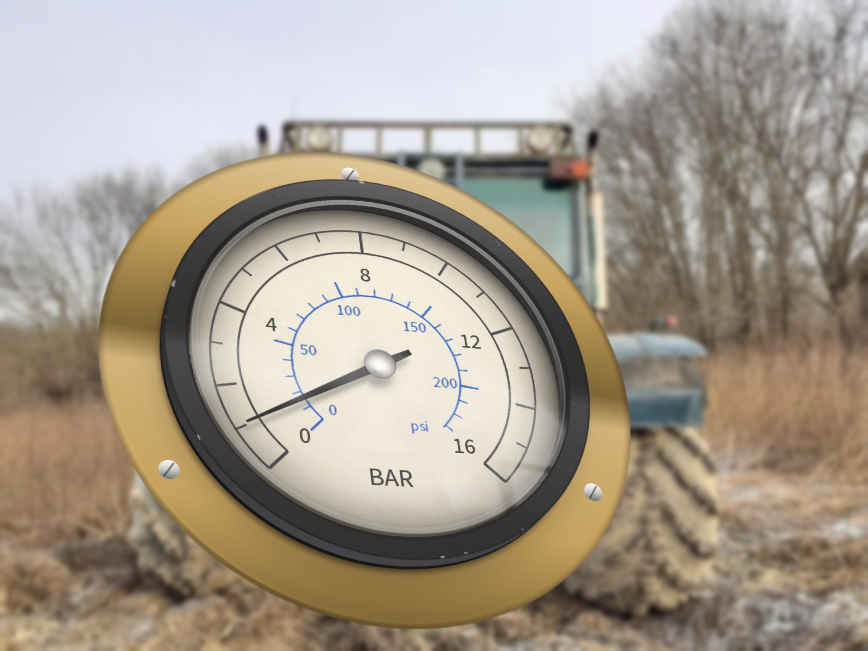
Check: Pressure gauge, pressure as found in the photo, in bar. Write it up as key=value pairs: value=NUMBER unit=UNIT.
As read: value=1 unit=bar
